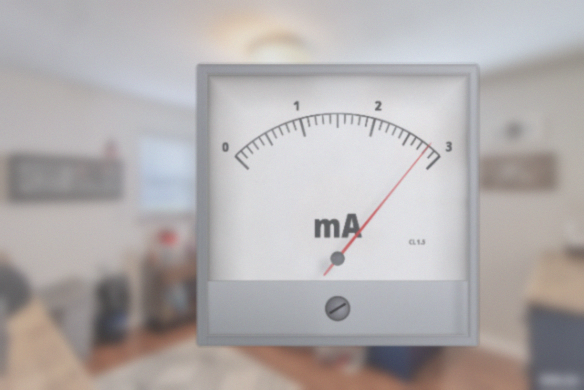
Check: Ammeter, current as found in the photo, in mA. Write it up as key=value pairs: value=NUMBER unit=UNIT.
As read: value=2.8 unit=mA
